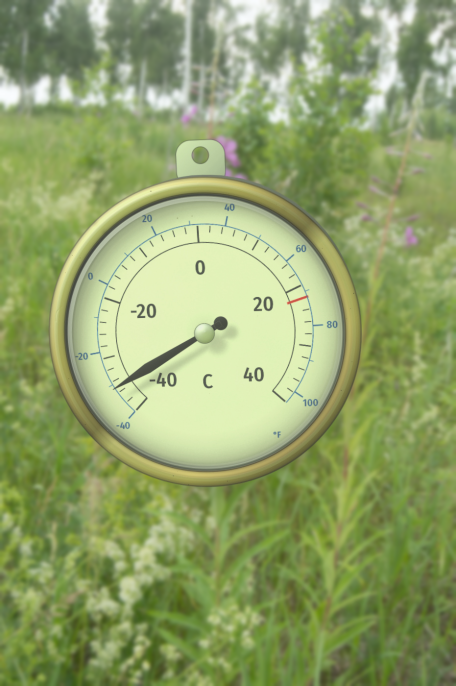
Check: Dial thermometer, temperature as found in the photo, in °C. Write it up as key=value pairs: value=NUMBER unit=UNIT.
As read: value=-35 unit=°C
